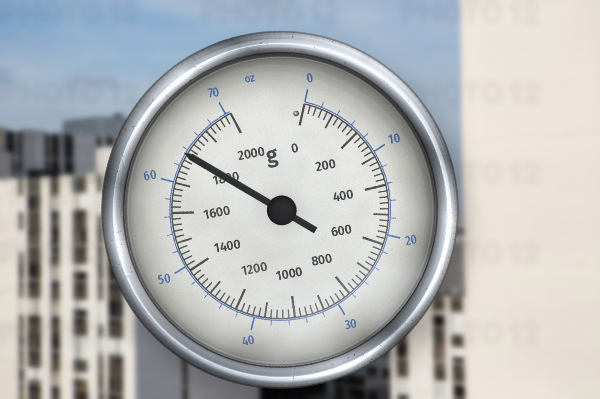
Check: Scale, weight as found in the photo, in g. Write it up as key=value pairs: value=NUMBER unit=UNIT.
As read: value=1800 unit=g
